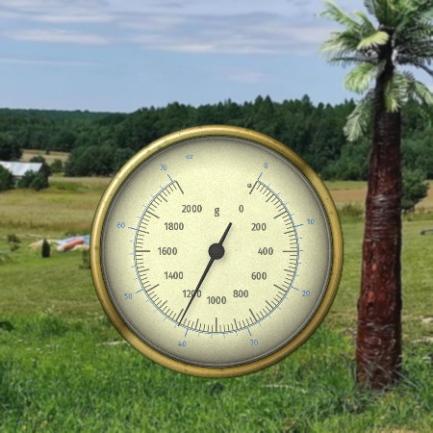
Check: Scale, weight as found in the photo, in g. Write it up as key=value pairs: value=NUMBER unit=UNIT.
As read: value=1180 unit=g
